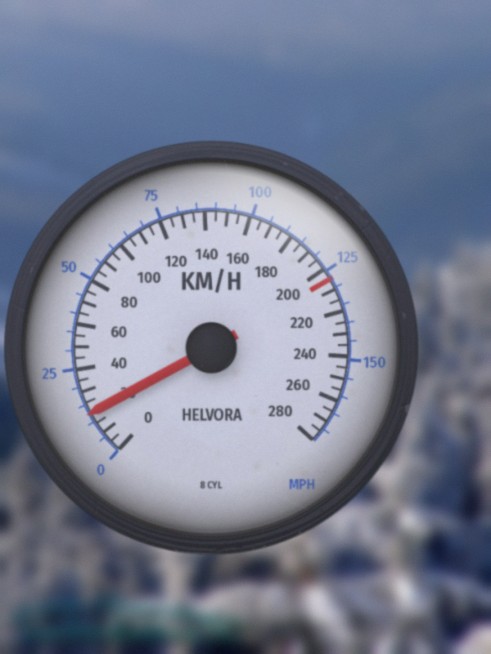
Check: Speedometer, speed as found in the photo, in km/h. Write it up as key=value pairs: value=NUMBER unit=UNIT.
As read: value=20 unit=km/h
